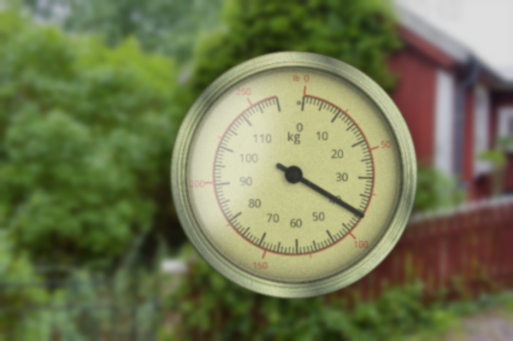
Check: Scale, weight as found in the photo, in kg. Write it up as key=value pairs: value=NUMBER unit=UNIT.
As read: value=40 unit=kg
